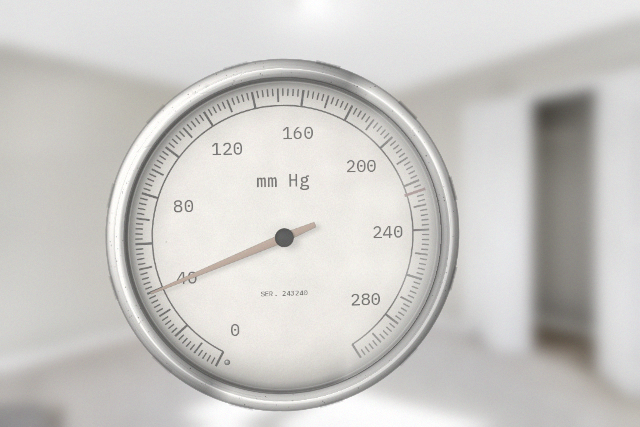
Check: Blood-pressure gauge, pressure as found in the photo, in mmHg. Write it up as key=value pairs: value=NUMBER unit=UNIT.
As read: value=40 unit=mmHg
